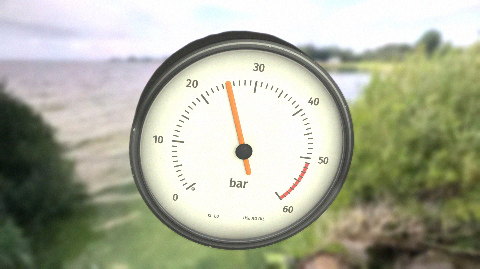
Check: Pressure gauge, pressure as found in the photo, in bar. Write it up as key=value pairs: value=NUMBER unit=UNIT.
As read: value=25 unit=bar
